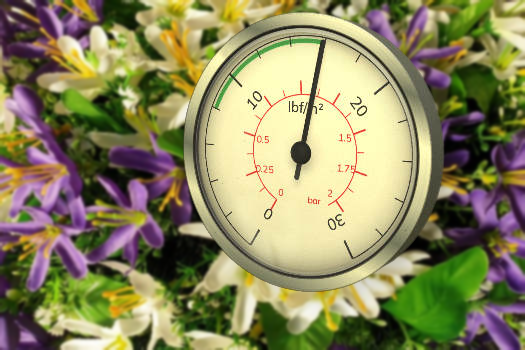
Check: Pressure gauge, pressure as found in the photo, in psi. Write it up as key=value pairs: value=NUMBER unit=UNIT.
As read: value=16 unit=psi
